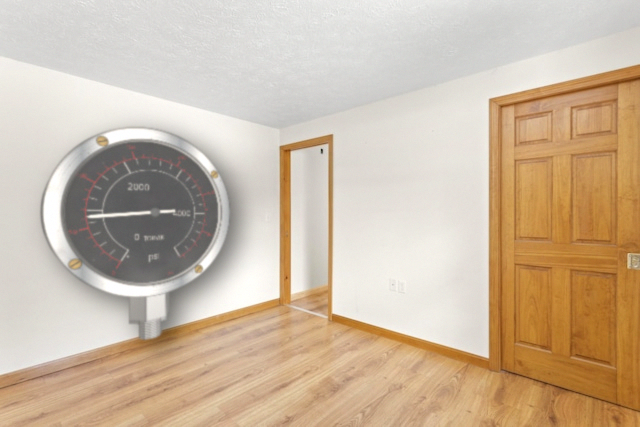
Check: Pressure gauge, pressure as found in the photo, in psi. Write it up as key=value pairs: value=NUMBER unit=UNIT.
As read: value=900 unit=psi
